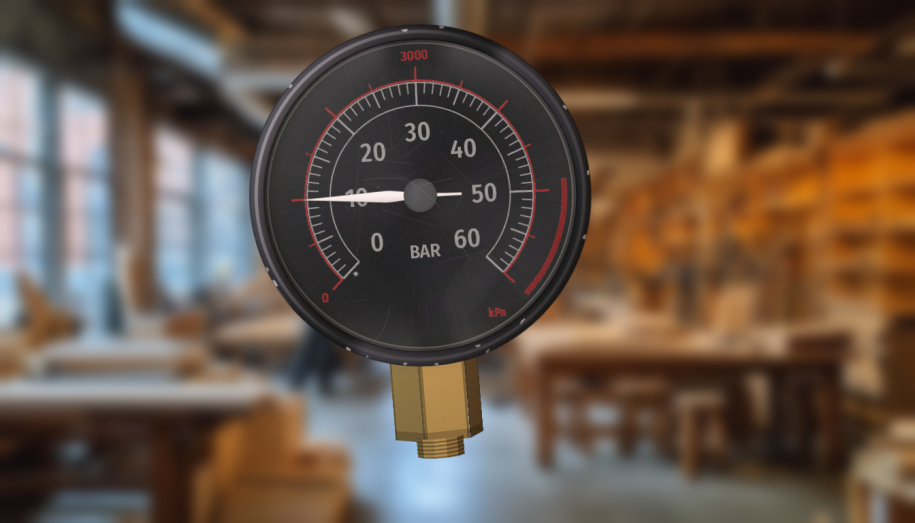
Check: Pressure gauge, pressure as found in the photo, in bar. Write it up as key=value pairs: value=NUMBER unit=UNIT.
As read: value=10 unit=bar
